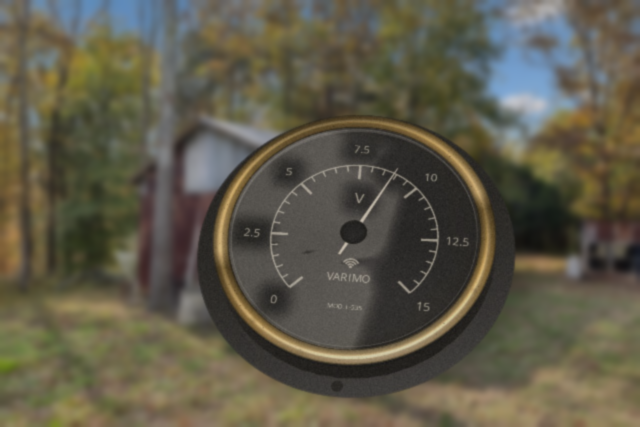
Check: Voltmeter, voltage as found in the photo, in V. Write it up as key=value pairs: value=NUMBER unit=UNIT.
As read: value=9 unit=V
